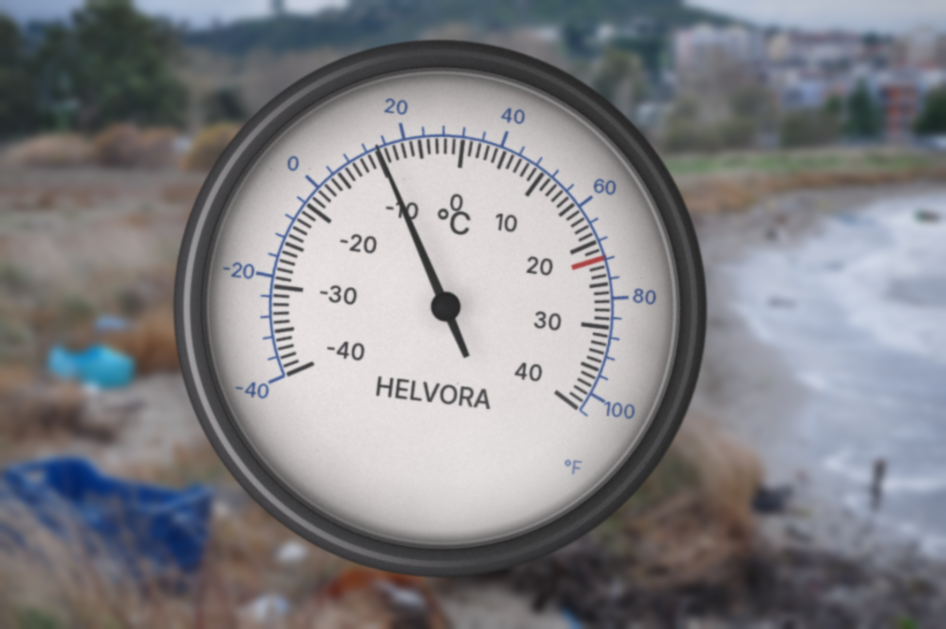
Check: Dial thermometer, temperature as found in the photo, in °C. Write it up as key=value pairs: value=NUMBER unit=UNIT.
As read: value=-10 unit=°C
